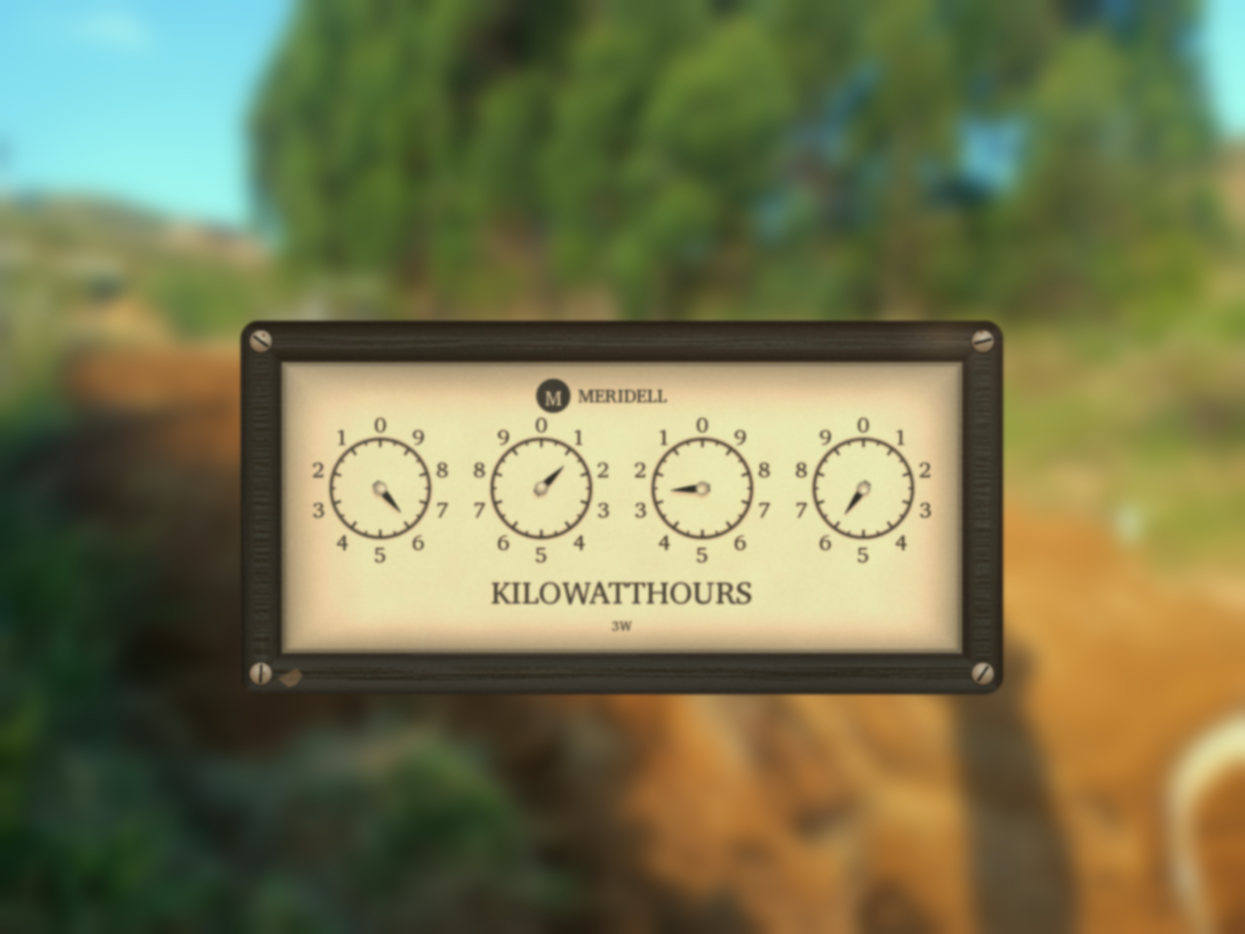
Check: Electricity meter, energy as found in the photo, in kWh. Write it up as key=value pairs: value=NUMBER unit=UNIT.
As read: value=6126 unit=kWh
